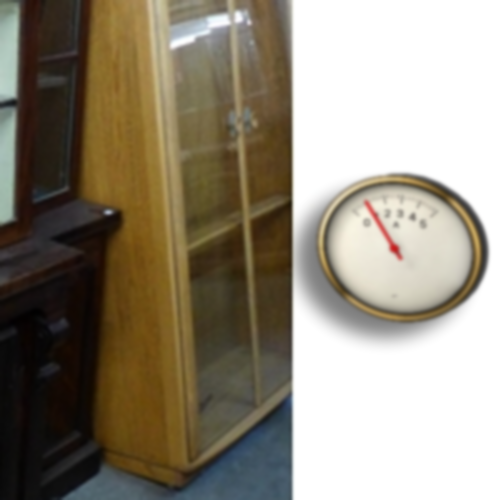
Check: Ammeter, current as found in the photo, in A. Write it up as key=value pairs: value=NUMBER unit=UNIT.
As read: value=1 unit=A
